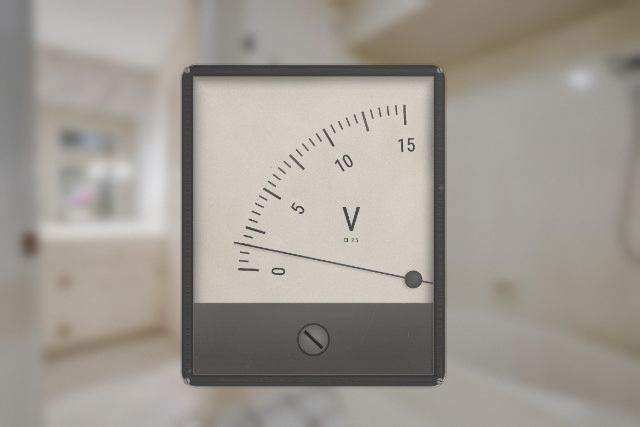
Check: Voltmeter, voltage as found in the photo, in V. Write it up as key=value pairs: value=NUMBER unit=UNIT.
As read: value=1.5 unit=V
